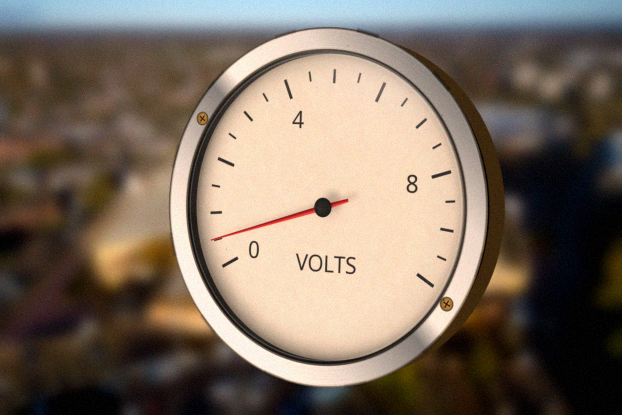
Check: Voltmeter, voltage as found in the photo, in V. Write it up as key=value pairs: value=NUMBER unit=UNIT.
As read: value=0.5 unit=V
